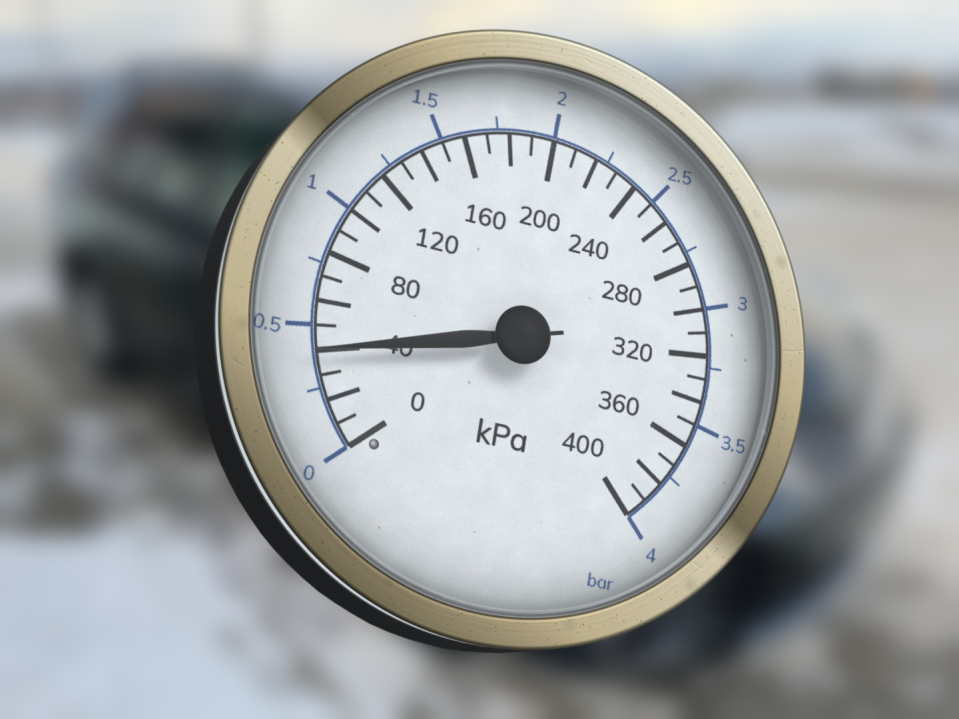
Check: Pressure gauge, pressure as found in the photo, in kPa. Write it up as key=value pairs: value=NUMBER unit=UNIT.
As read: value=40 unit=kPa
